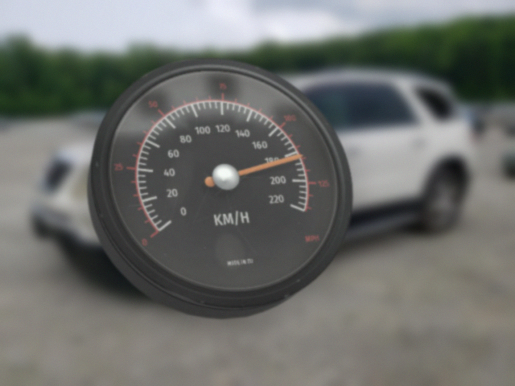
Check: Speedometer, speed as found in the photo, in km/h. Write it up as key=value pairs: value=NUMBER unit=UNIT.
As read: value=184 unit=km/h
